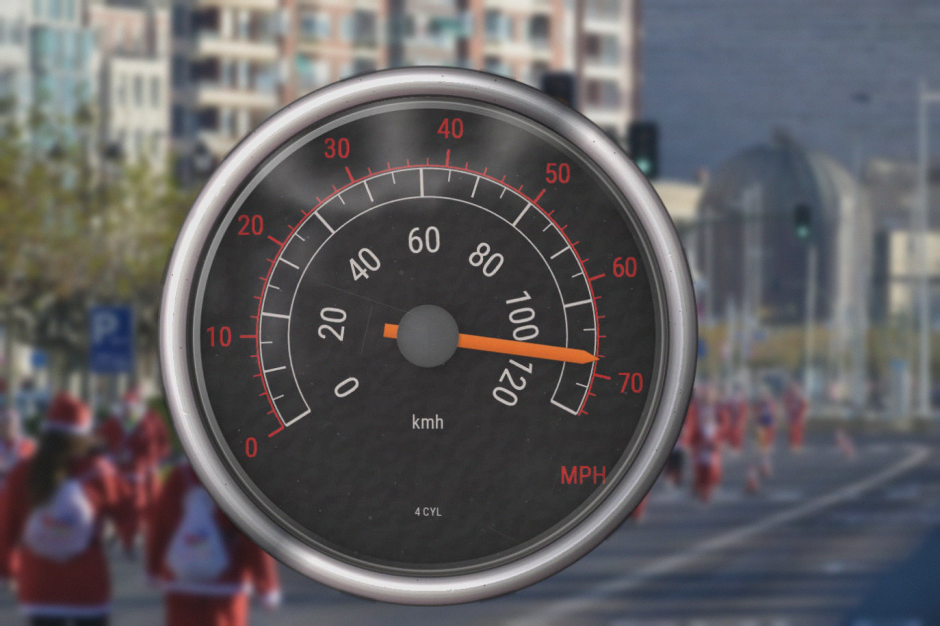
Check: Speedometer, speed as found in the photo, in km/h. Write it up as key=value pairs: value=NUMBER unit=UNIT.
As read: value=110 unit=km/h
